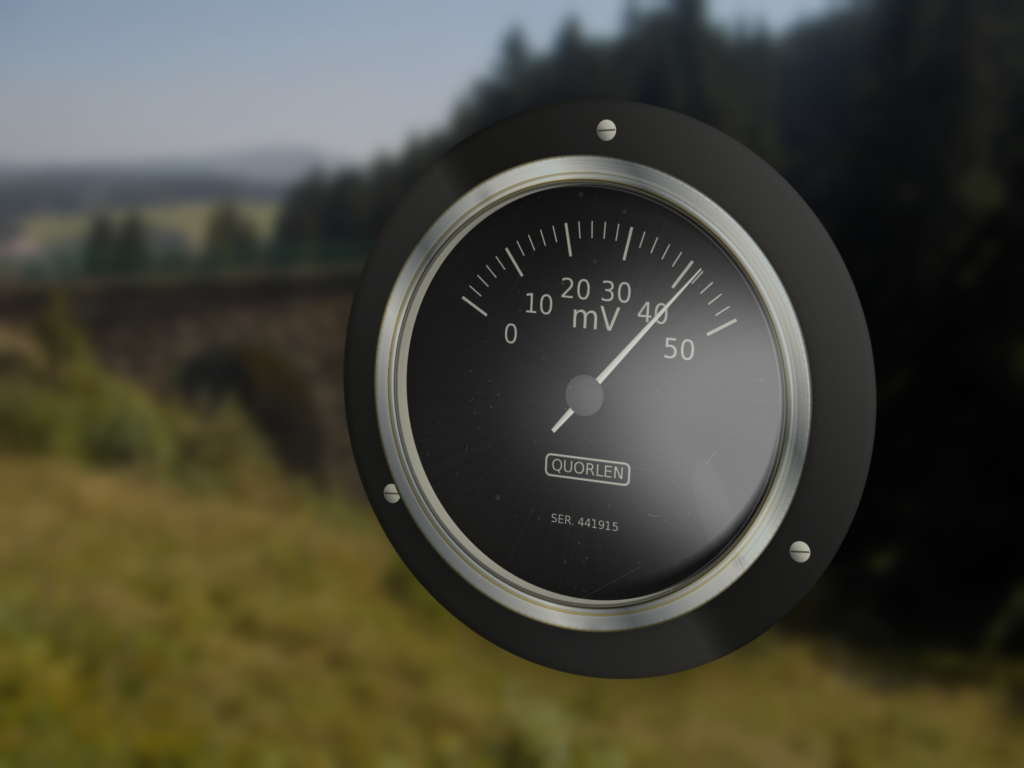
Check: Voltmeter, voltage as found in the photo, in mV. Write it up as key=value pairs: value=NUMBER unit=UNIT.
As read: value=42 unit=mV
